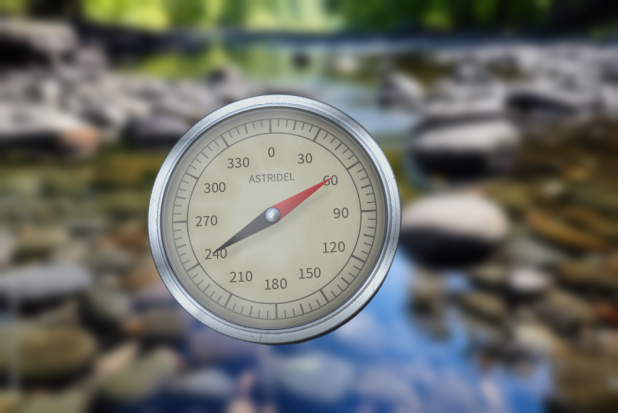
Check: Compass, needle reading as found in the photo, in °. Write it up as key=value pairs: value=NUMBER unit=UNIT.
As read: value=60 unit=°
